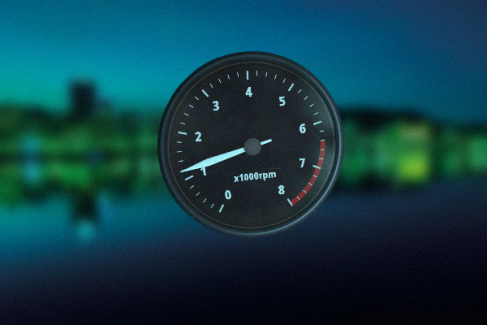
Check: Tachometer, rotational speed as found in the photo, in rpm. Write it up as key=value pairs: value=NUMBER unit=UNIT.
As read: value=1200 unit=rpm
